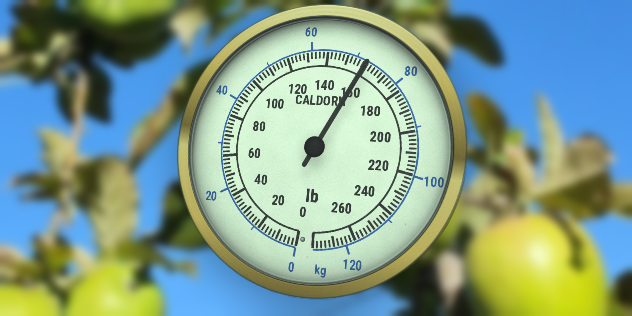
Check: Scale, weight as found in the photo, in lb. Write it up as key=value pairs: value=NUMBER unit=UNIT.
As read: value=160 unit=lb
